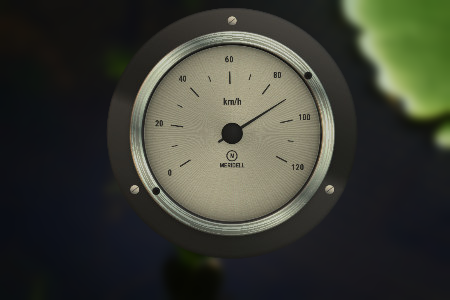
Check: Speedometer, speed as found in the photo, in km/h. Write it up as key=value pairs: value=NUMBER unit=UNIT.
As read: value=90 unit=km/h
